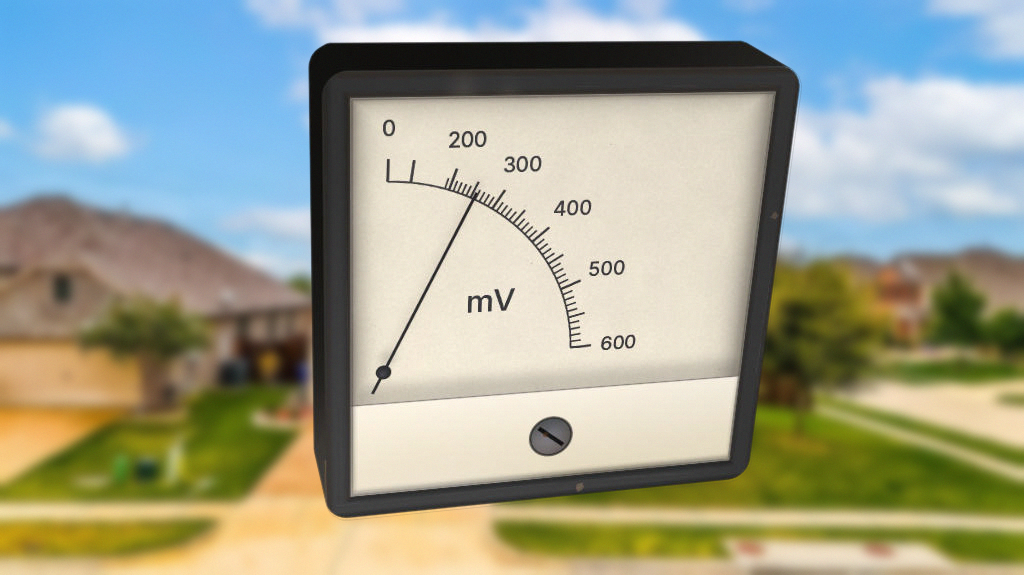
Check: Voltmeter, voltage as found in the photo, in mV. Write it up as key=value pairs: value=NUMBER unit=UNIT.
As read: value=250 unit=mV
